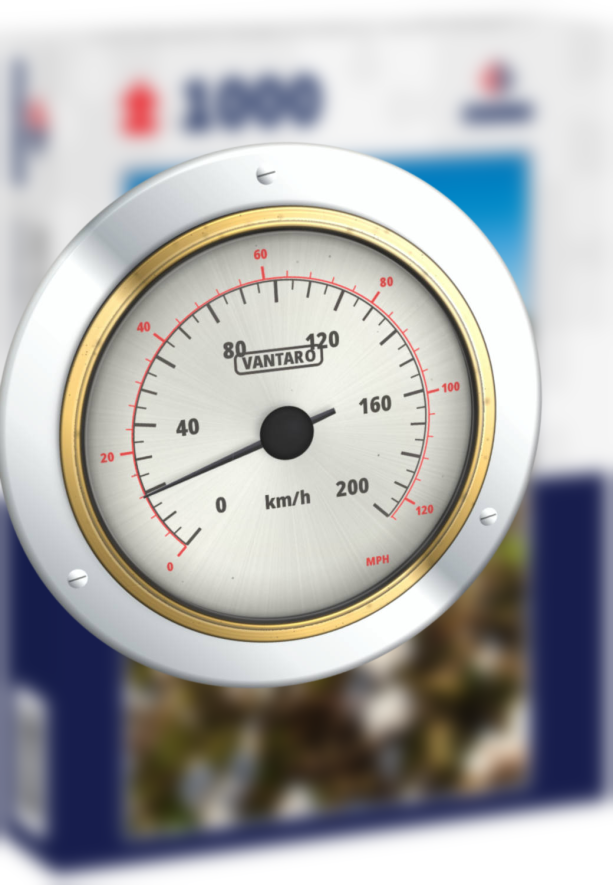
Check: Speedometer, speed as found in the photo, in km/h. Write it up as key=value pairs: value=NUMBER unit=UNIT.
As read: value=20 unit=km/h
